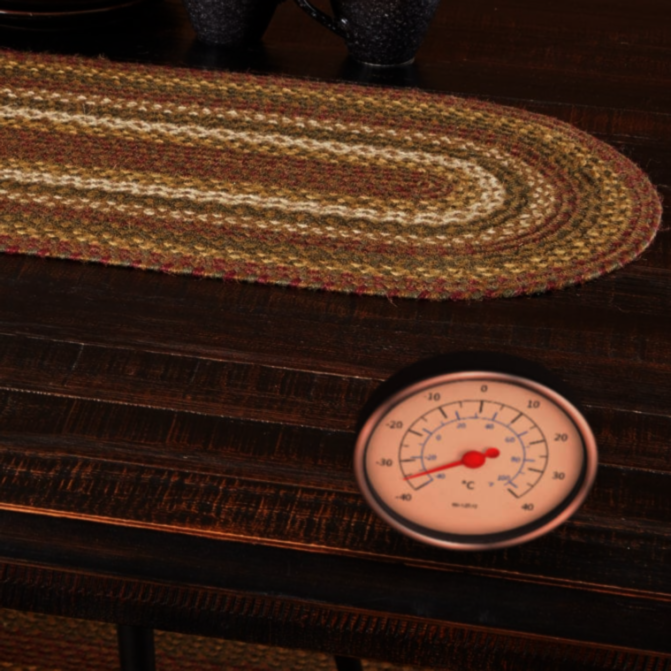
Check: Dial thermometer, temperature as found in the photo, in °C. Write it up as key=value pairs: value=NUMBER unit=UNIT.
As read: value=-35 unit=°C
